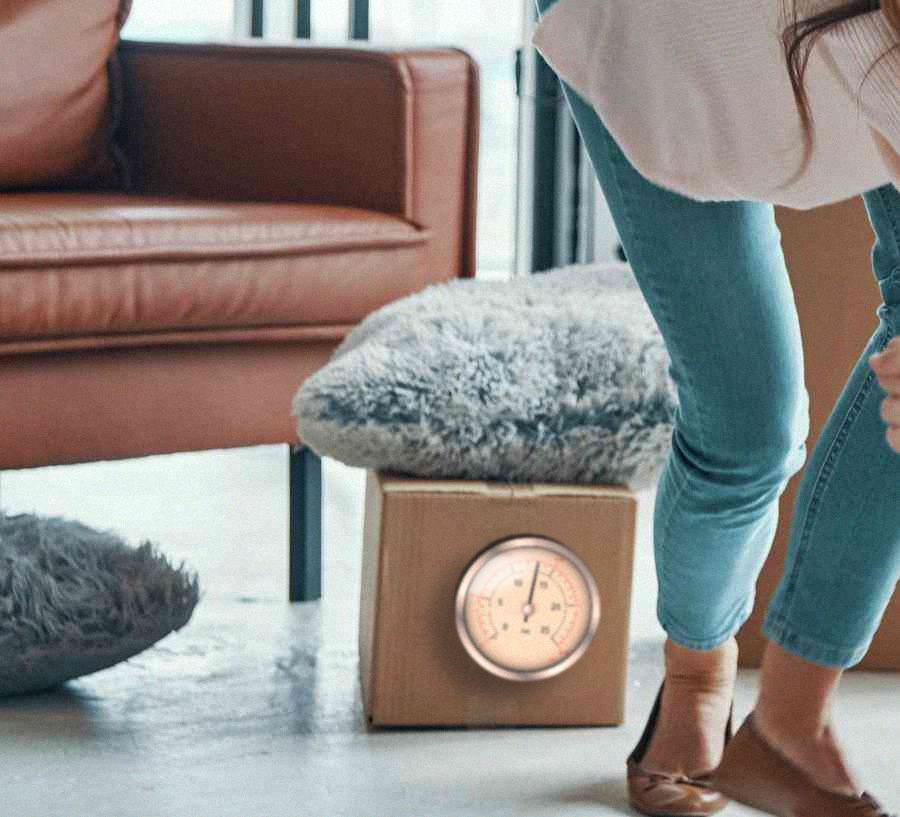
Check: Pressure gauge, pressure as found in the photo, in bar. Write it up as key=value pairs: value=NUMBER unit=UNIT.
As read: value=13 unit=bar
